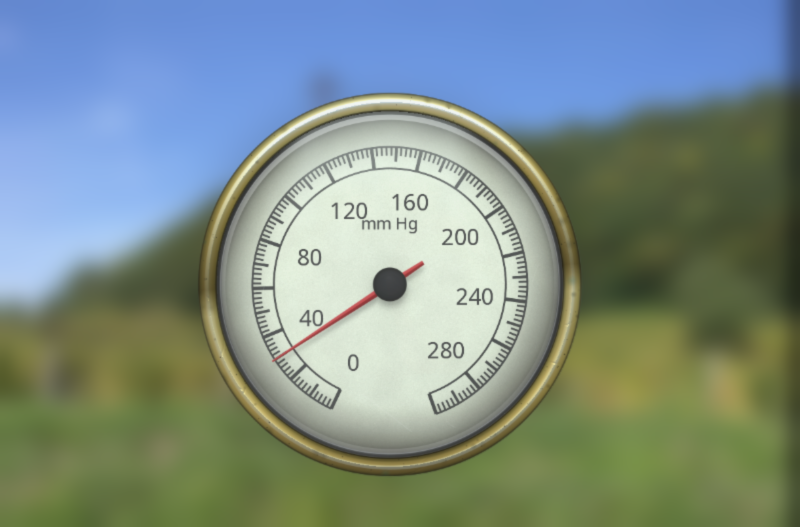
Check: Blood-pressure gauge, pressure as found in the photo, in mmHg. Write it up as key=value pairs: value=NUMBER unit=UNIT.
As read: value=30 unit=mmHg
